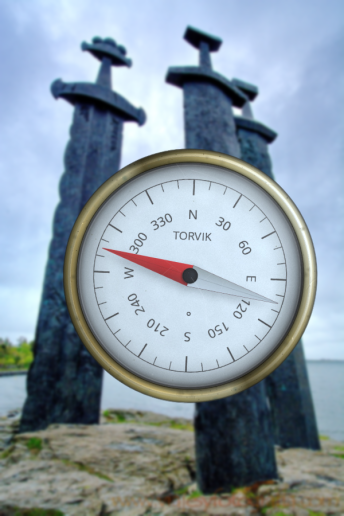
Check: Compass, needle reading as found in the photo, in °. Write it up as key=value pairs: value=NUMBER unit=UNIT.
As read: value=285 unit=°
